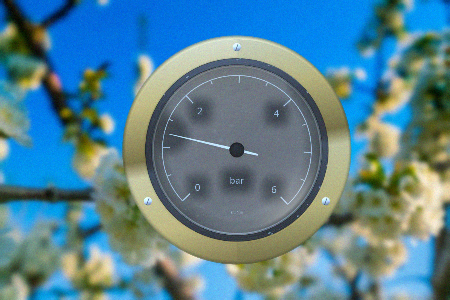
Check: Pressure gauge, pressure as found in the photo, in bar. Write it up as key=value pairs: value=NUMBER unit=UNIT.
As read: value=1.25 unit=bar
